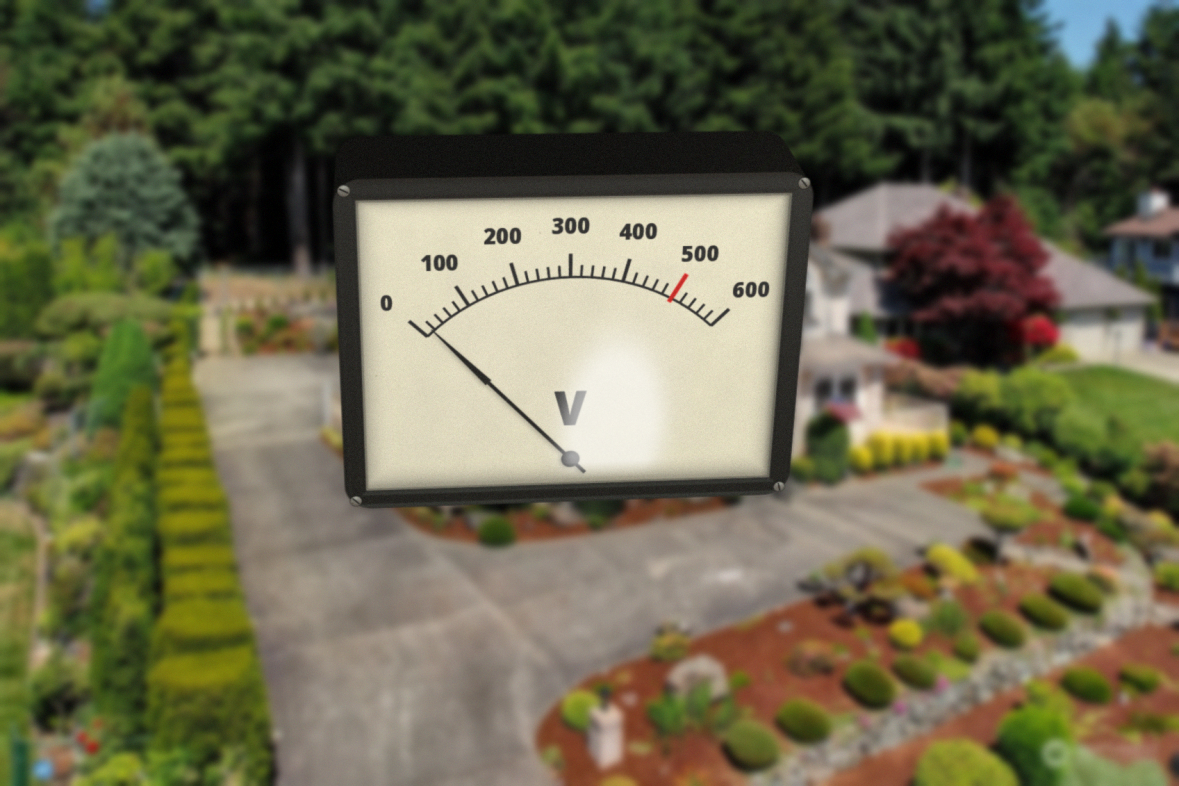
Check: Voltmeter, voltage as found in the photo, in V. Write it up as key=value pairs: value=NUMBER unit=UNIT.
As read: value=20 unit=V
